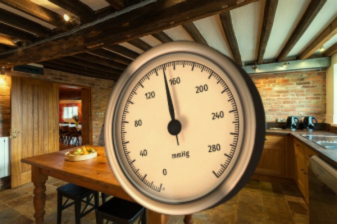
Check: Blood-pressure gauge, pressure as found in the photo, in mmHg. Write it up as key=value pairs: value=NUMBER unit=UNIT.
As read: value=150 unit=mmHg
